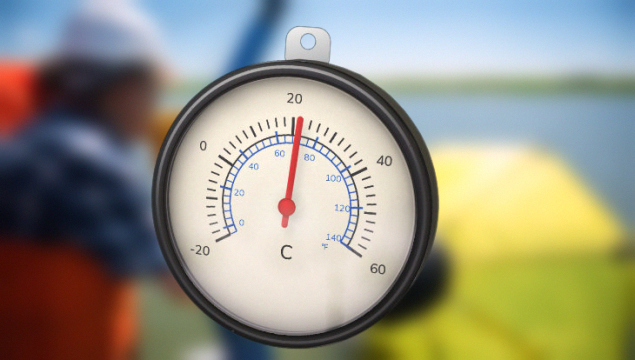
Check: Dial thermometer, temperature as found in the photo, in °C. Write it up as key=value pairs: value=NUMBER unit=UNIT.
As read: value=22 unit=°C
